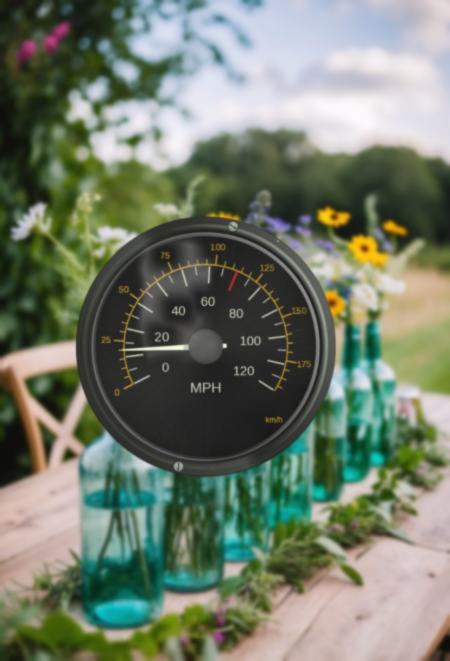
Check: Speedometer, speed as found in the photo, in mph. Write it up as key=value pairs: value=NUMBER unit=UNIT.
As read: value=12.5 unit=mph
